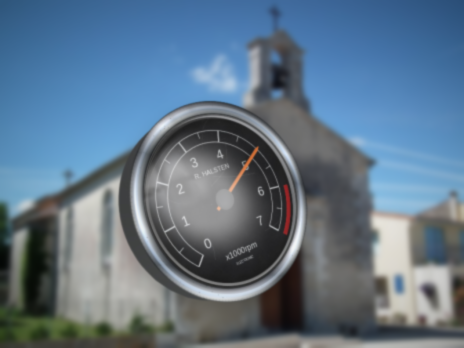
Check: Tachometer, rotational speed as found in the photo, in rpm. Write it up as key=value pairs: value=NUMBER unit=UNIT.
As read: value=5000 unit=rpm
